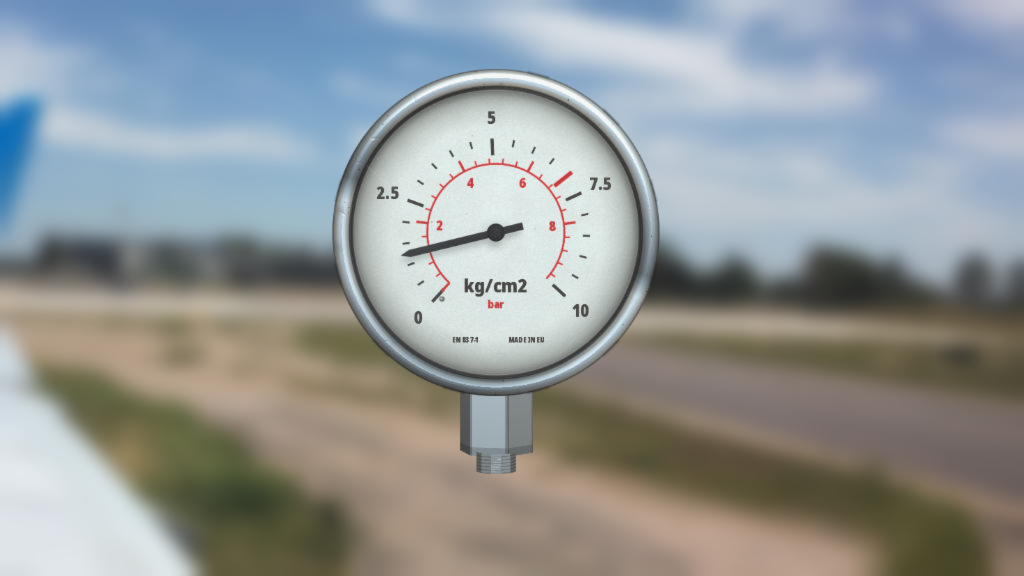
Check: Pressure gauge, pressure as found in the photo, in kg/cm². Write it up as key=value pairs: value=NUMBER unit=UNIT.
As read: value=1.25 unit=kg/cm²
